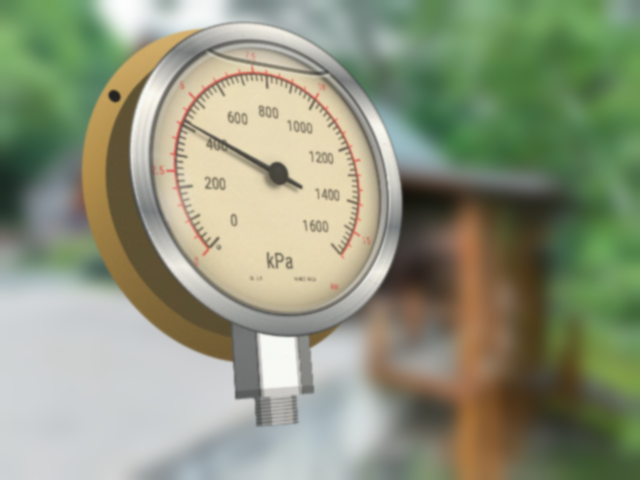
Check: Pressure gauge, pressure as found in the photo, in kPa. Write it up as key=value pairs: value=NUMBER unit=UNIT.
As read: value=400 unit=kPa
